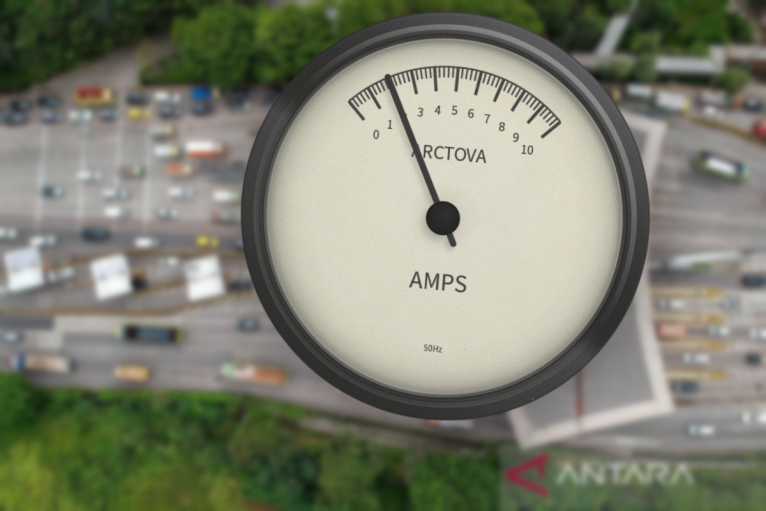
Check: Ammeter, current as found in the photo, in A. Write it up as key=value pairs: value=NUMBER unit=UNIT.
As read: value=2 unit=A
